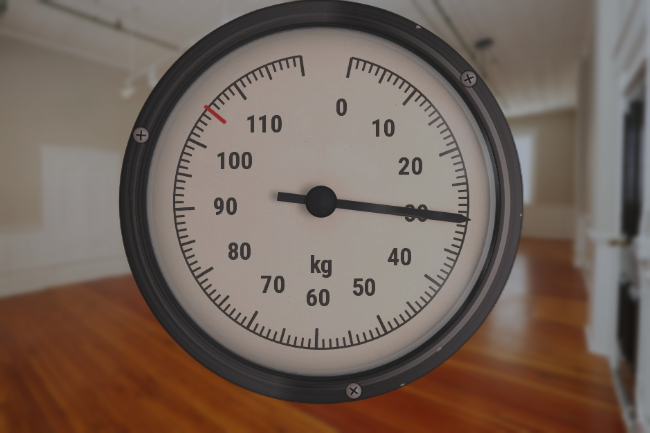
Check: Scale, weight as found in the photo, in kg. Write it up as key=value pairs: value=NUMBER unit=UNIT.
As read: value=30 unit=kg
